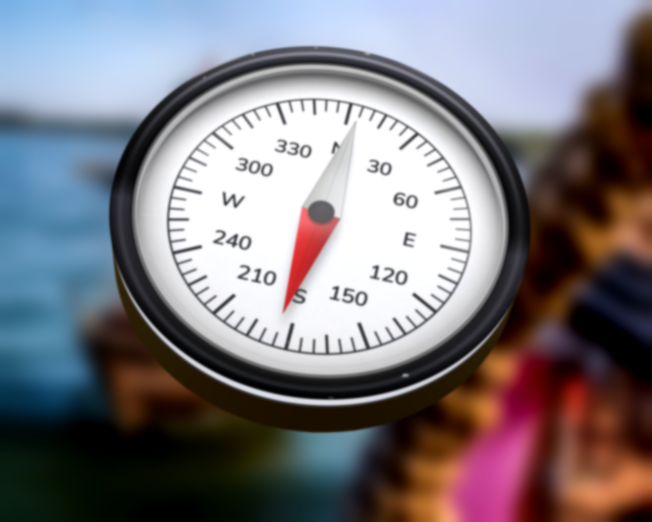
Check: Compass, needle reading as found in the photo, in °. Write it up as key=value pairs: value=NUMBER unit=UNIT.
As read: value=185 unit=°
